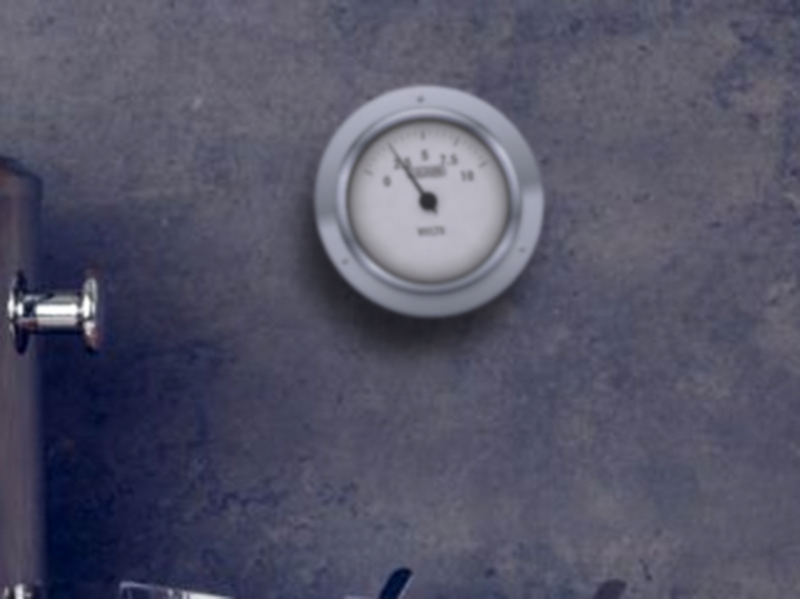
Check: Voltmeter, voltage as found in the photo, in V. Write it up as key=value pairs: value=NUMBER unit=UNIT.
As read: value=2.5 unit=V
